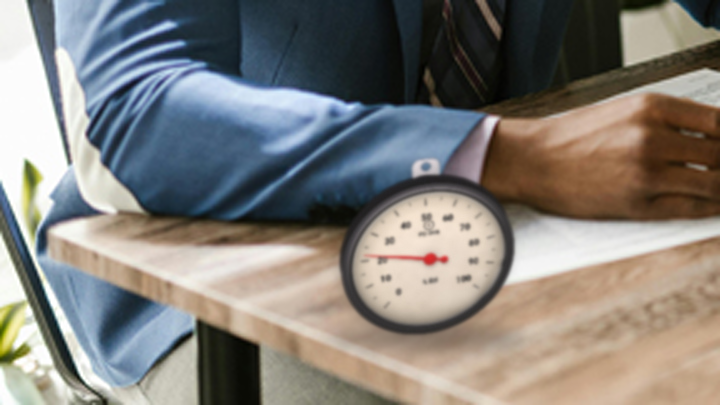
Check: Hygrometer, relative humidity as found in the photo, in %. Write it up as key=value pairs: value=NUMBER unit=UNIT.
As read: value=22.5 unit=%
